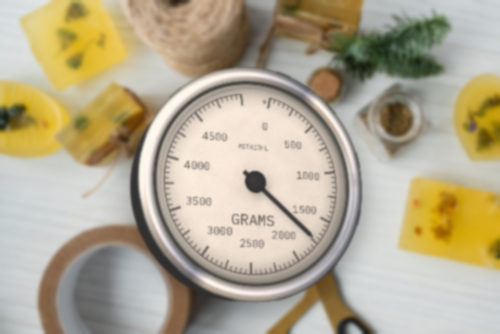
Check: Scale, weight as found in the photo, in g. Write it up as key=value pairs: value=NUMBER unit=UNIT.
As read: value=1750 unit=g
